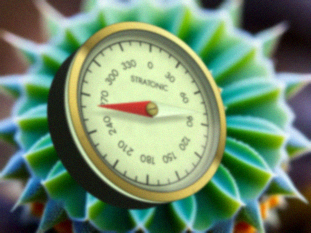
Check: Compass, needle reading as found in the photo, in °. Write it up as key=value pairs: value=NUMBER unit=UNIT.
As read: value=260 unit=°
